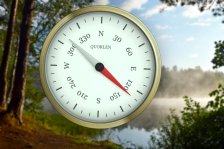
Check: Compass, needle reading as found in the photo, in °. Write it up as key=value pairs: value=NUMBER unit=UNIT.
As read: value=130 unit=°
